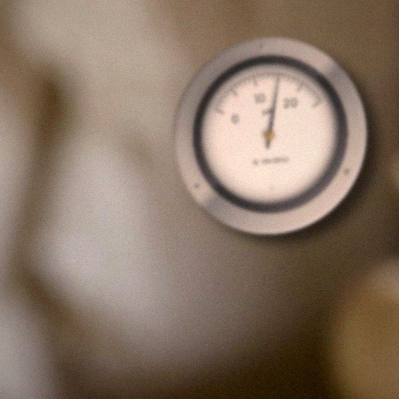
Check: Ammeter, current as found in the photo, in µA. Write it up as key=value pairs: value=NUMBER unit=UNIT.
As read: value=15 unit=µA
